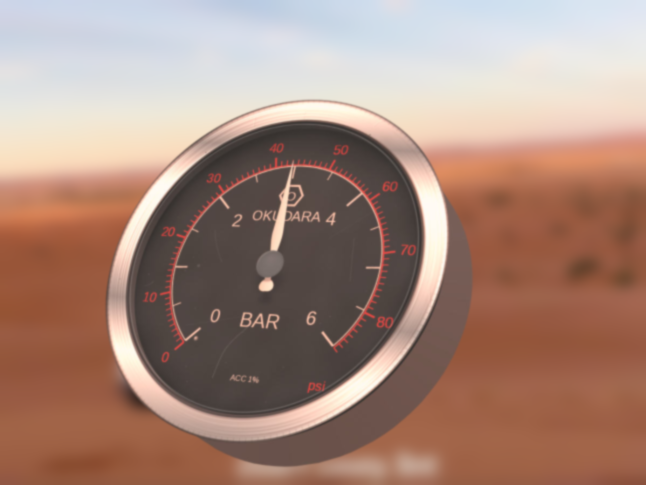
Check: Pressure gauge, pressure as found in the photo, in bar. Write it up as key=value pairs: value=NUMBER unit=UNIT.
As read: value=3 unit=bar
